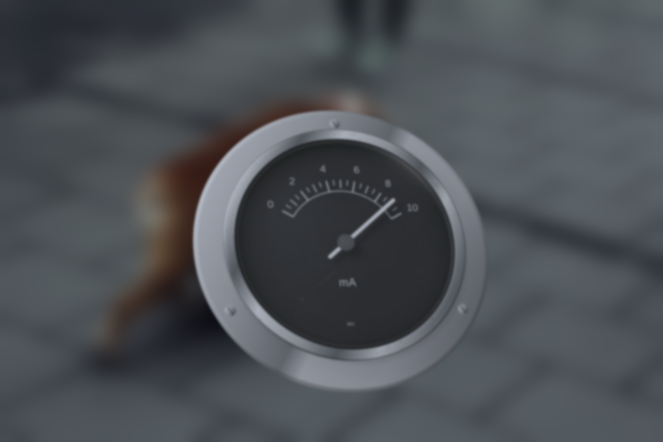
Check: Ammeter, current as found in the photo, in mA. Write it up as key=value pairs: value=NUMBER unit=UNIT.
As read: value=9 unit=mA
